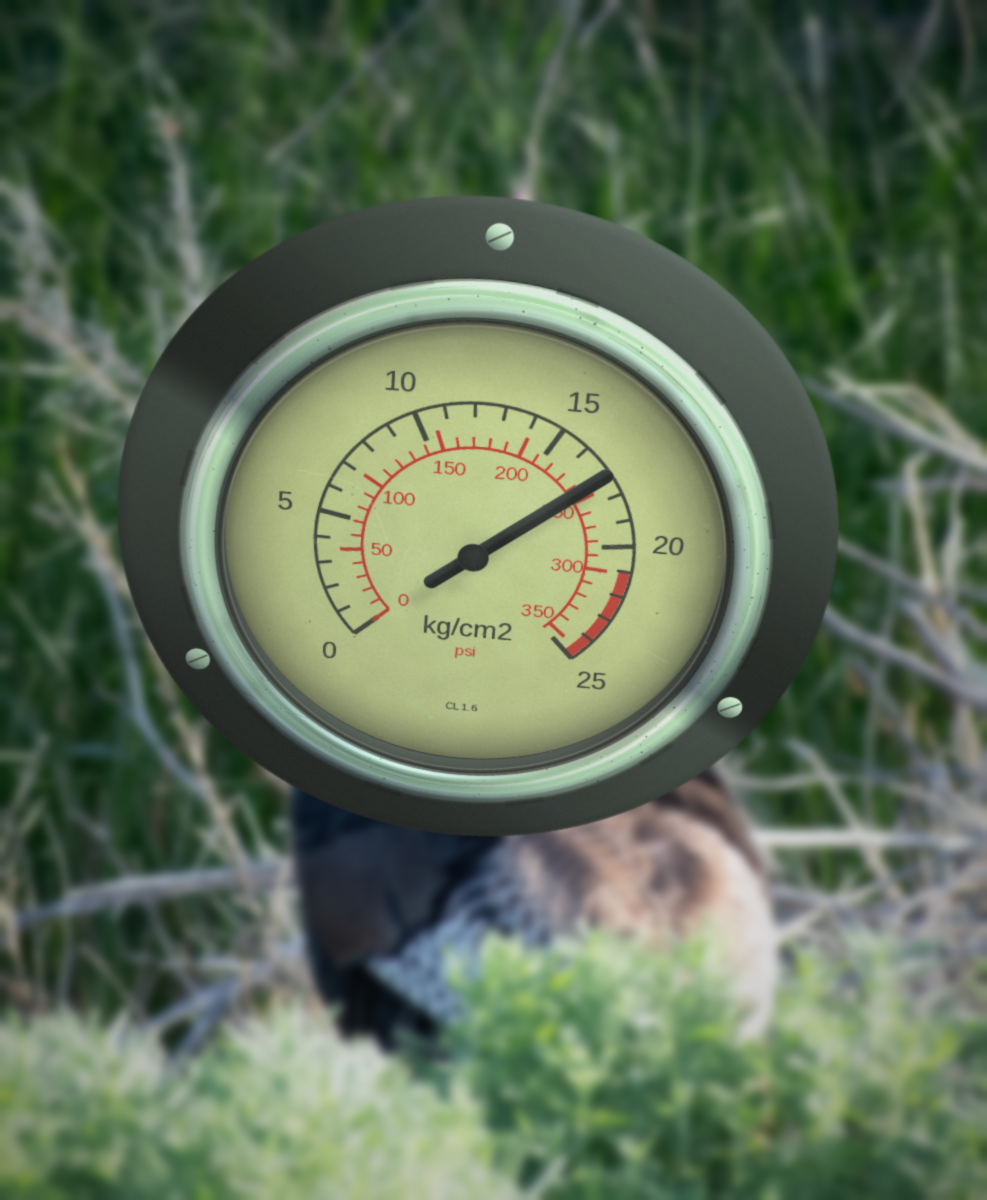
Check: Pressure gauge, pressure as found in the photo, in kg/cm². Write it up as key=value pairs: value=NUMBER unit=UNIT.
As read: value=17 unit=kg/cm²
